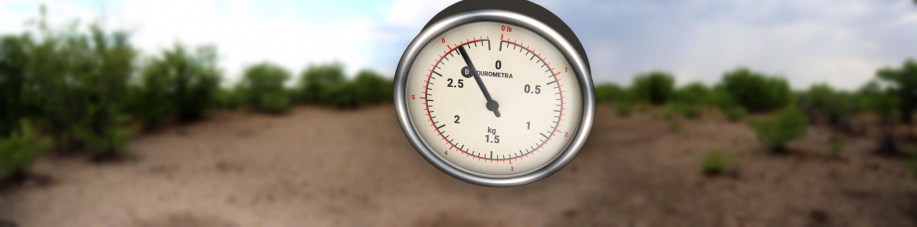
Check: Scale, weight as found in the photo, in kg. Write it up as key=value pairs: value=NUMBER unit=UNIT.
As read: value=2.8 unit=kg
